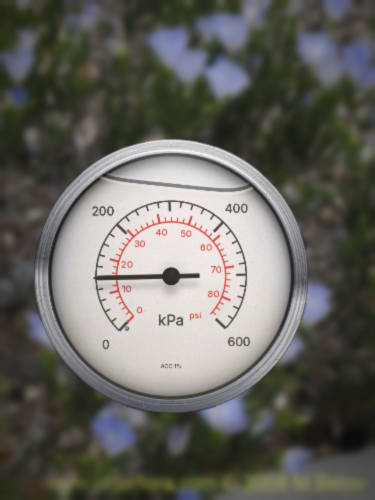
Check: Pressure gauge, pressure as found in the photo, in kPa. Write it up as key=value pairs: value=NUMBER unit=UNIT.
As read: value=100 unit=kPa
